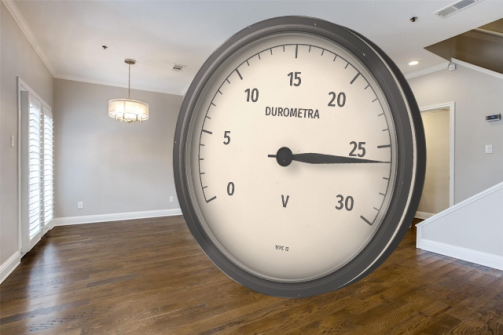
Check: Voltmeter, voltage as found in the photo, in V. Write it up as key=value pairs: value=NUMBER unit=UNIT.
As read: value=26 unit=V
